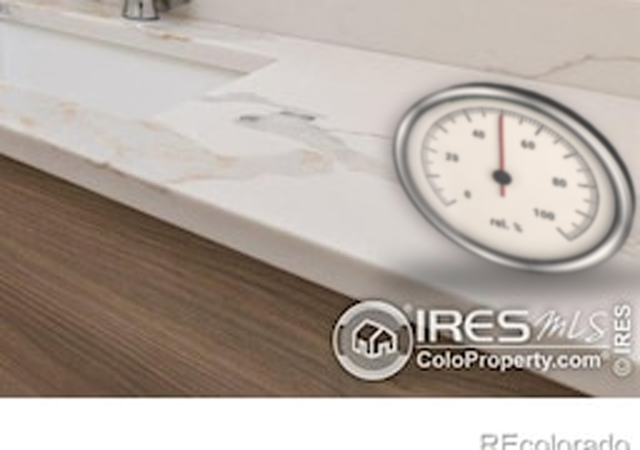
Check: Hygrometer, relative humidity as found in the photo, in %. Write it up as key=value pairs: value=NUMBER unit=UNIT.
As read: value=50 unit=%
